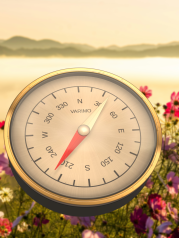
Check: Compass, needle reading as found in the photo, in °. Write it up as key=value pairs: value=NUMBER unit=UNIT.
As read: value=217.5 unit=°
